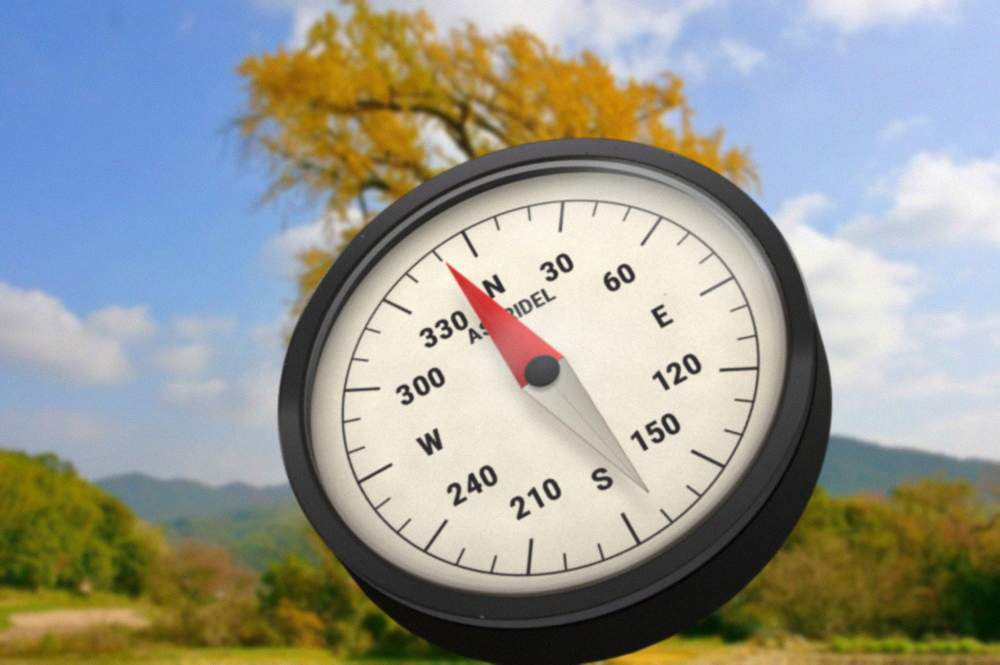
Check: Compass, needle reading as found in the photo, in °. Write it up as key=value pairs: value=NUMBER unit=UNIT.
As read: value=350 unit=°
